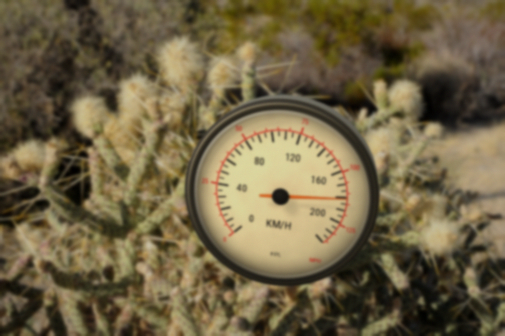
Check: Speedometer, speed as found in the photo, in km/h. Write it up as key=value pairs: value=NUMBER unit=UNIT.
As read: value=180 unit=km/h
